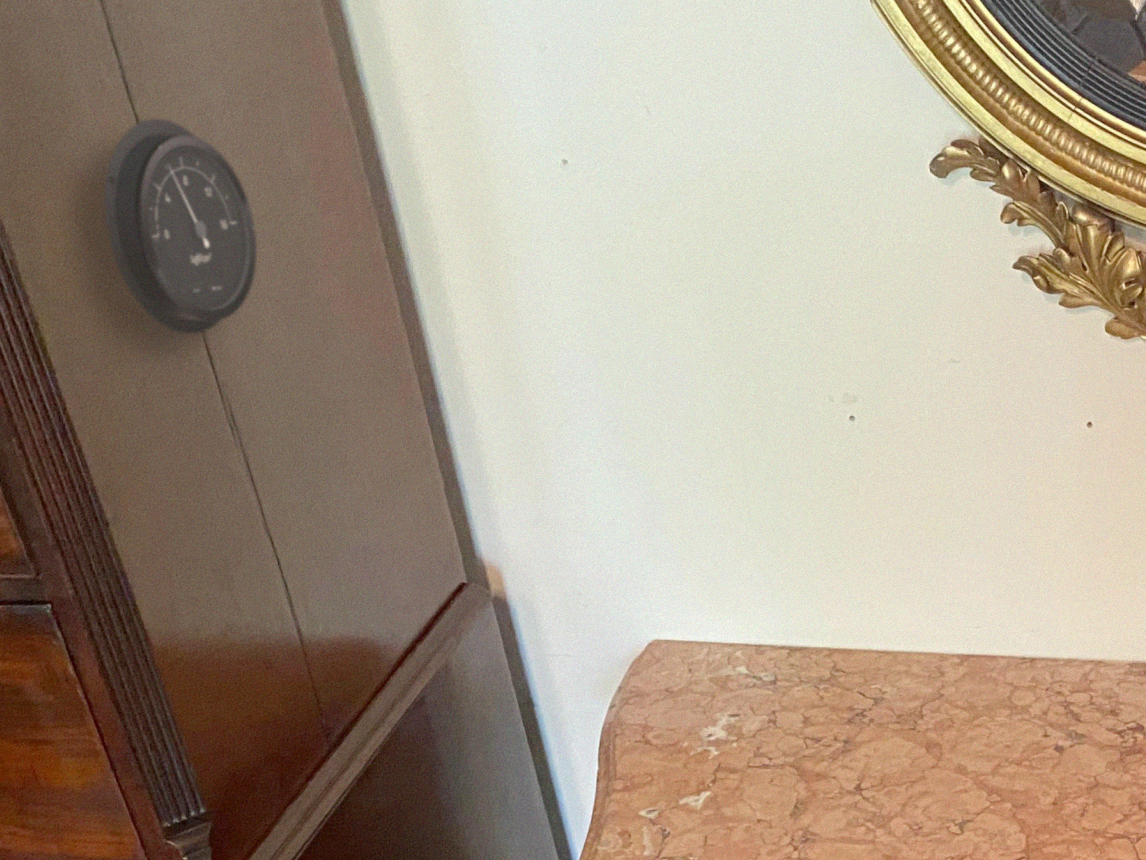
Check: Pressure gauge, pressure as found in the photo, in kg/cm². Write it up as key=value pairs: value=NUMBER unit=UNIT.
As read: value=6 unit=kg/cm²
